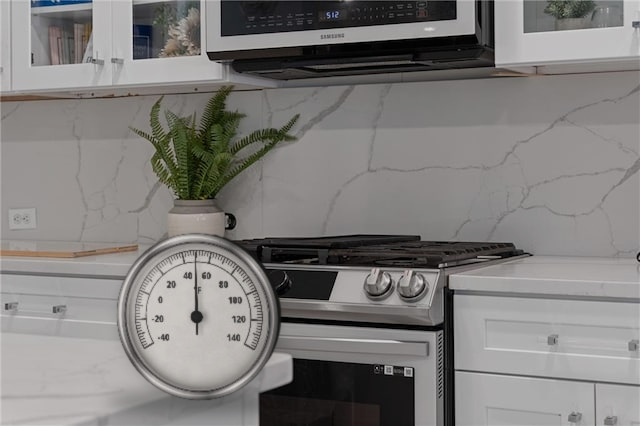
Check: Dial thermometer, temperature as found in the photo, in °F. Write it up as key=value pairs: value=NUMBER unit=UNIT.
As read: value=50 unit=°F
